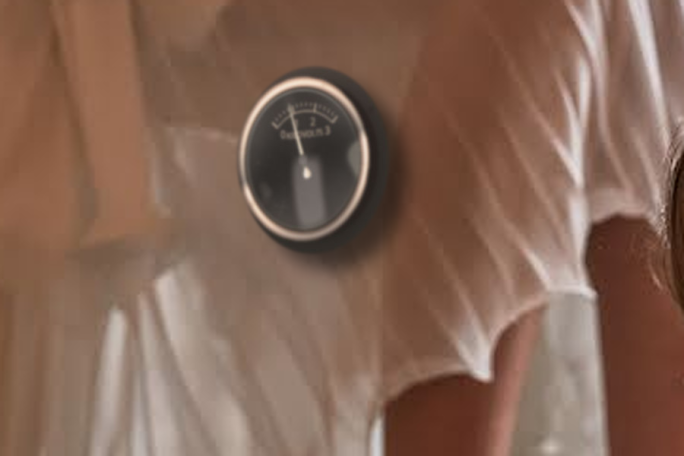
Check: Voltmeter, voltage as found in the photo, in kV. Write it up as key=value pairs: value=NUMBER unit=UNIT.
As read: value=1 unit=kV
